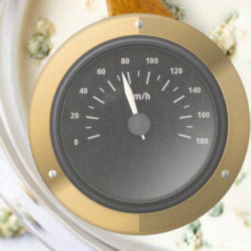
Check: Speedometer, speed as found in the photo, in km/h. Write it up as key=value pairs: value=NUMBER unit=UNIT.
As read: value=75 unit=km/h
